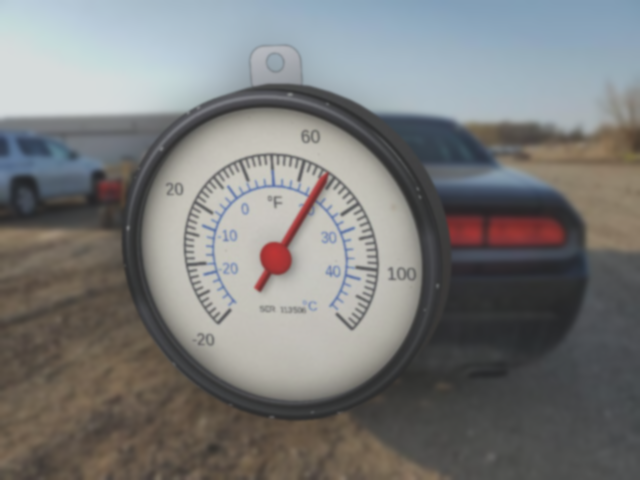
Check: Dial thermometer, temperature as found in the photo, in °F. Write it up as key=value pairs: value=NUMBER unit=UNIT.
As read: value=68 unit=°F
